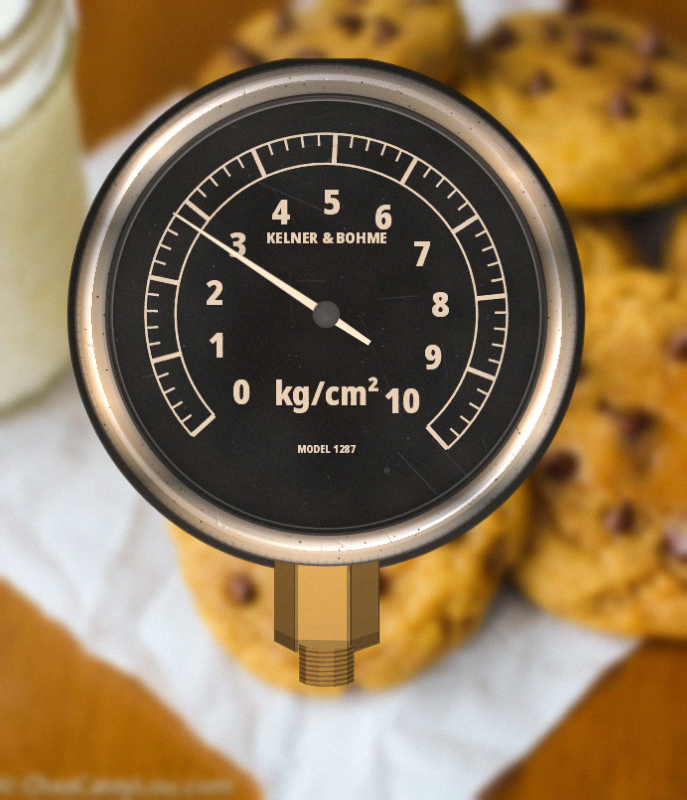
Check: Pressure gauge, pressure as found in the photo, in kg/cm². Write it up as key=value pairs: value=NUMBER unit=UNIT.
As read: value=2.8 unit=kg/cm²
